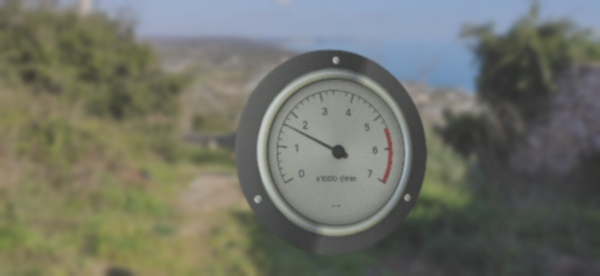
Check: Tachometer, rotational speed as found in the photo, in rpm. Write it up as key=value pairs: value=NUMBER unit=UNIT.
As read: value=1600 unit=rpm
